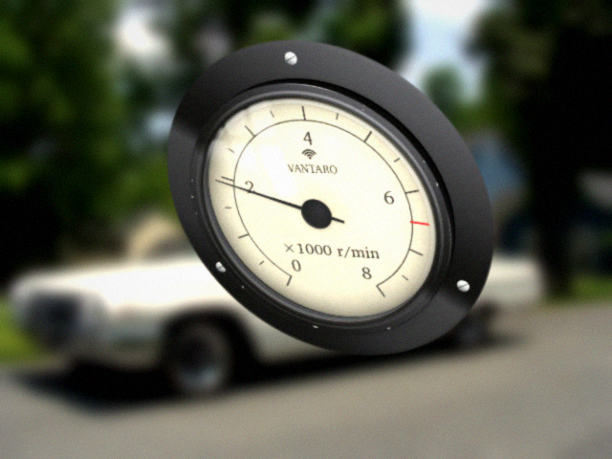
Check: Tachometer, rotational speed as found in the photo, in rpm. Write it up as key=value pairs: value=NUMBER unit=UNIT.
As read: value=2000 unit=rpm
